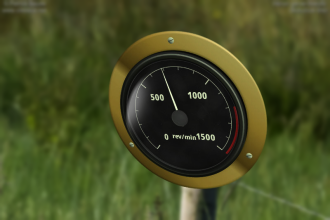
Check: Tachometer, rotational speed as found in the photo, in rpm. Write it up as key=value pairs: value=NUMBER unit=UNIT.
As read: value=700 unit=rpm
